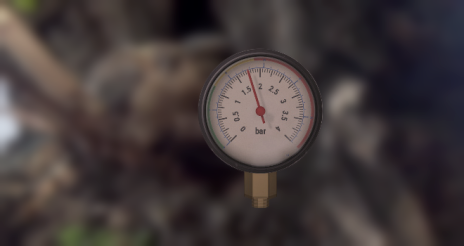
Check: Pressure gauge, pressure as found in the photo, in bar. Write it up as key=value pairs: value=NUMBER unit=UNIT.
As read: value=1.75 unit=bar
